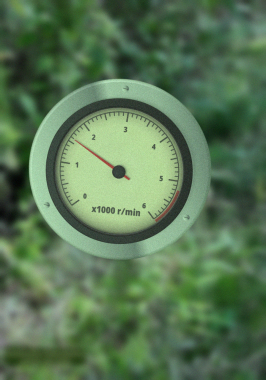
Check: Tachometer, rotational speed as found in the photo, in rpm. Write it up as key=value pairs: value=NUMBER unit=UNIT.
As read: value=1600 unit=rpm
